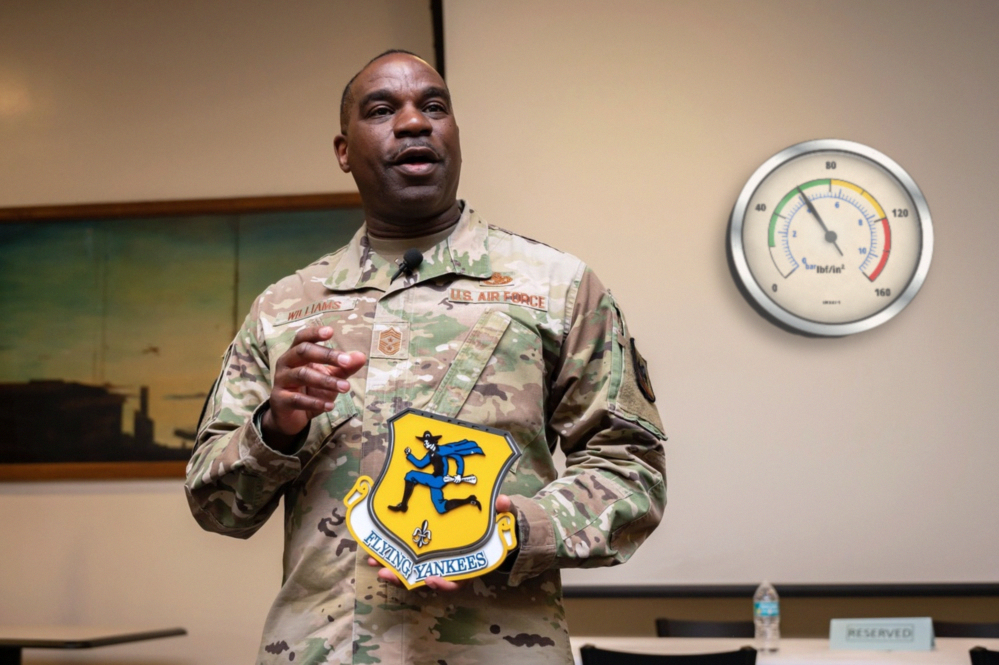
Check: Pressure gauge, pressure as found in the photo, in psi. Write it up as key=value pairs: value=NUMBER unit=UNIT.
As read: value=60 unit=psi
